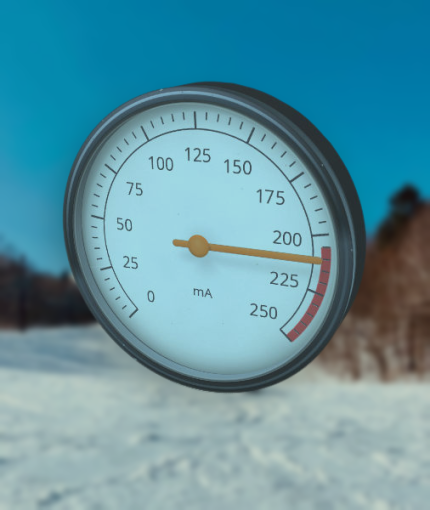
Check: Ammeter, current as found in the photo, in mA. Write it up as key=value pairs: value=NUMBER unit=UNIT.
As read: value=210 unit=mA
